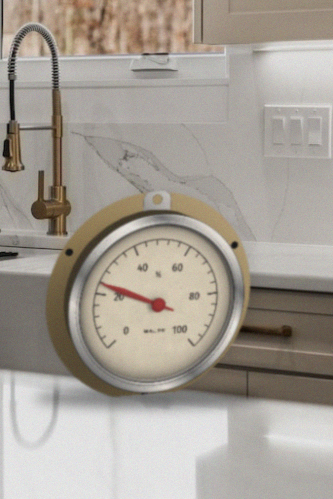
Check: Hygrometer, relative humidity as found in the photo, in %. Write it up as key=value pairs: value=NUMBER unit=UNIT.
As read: value=24 unit=%
